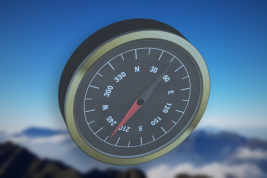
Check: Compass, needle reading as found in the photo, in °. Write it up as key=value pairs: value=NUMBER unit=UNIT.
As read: value=225 unit=°
